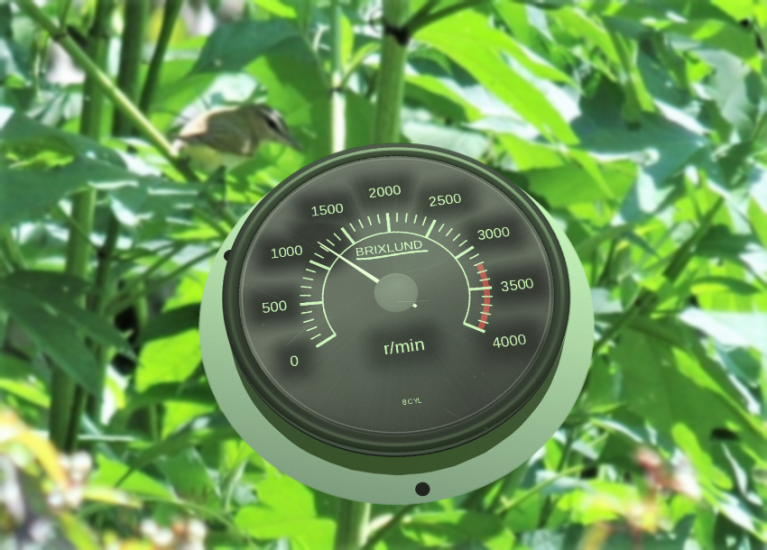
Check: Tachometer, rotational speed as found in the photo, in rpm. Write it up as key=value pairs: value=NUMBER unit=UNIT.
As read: value=1200 unit=rpm
